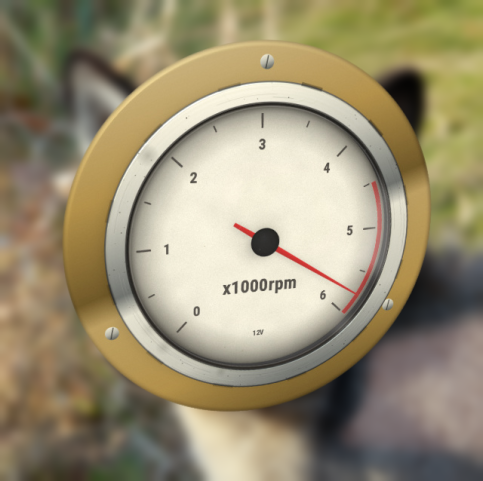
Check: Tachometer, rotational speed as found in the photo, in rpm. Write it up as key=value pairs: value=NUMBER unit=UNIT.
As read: value=5750 unit=rpm
